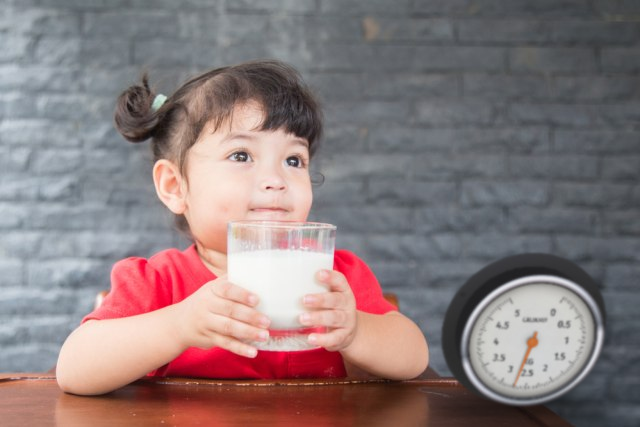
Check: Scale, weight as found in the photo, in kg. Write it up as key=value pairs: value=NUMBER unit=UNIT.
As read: value=2.75 unit=kg
